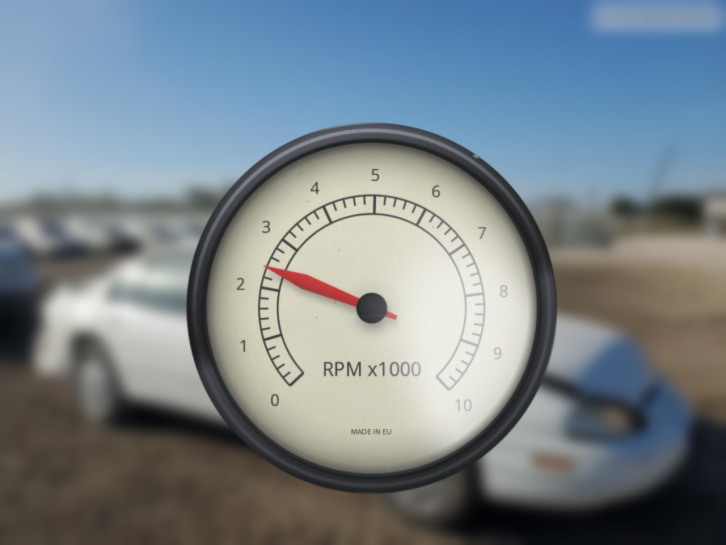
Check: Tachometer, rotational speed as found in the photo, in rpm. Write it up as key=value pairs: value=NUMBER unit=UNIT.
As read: value=2400 unit=rpm
